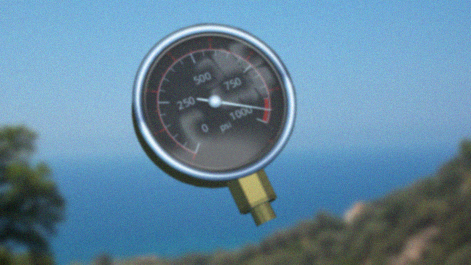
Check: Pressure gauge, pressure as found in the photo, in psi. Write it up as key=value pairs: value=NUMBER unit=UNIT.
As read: value=950 unit=psi
